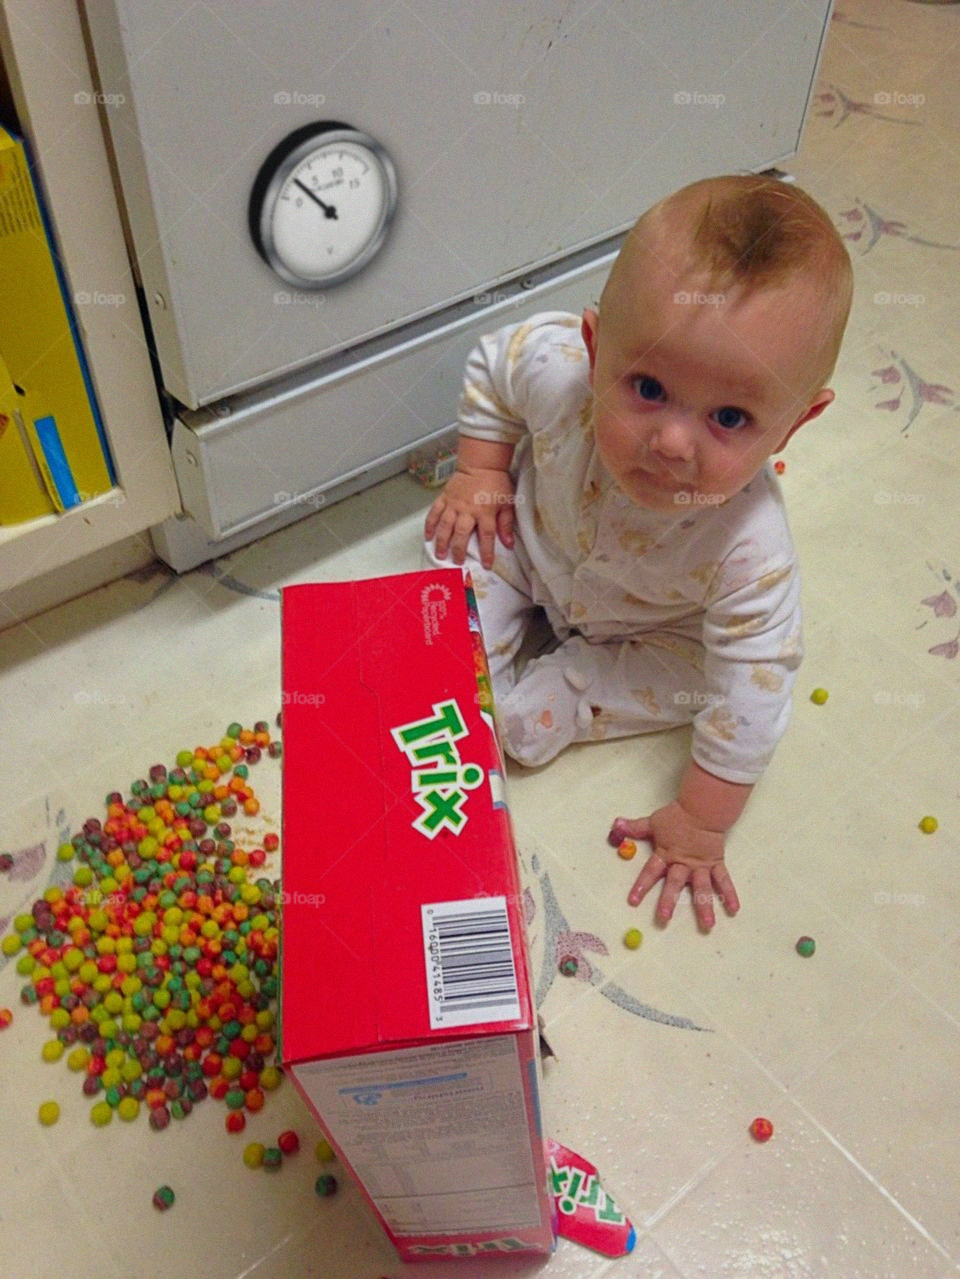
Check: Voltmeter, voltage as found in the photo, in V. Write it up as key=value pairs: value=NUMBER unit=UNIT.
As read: value=2.5 unit=V
